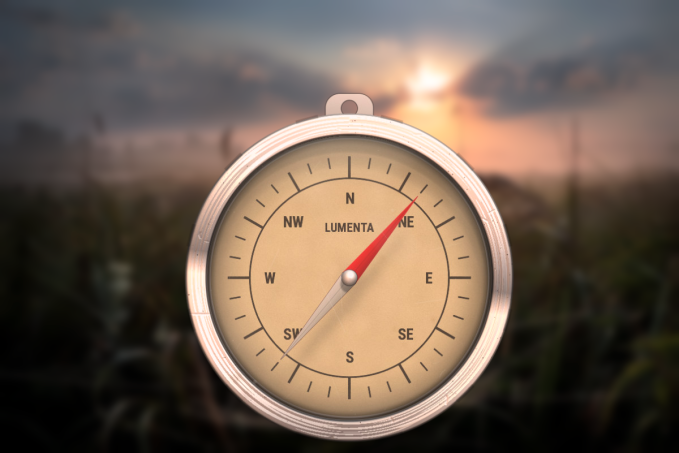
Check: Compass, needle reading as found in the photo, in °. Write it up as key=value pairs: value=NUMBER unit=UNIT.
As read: value=40 unit=°
